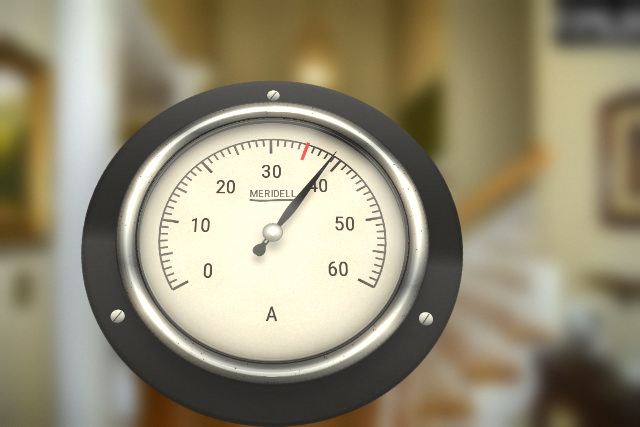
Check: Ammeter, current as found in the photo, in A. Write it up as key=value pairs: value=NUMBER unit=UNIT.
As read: value=39 unit=A
